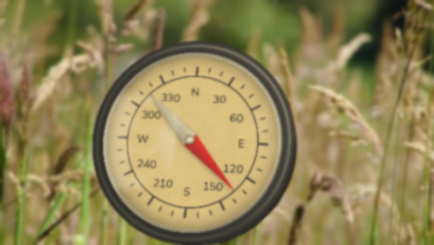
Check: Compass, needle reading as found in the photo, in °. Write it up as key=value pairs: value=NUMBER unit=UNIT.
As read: value=135 unit=°
